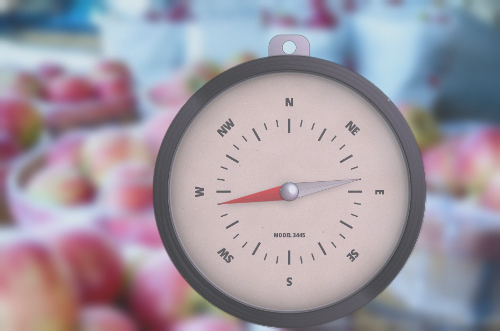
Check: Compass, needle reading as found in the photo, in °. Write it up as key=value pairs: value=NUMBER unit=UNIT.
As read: value=260 unit=°
